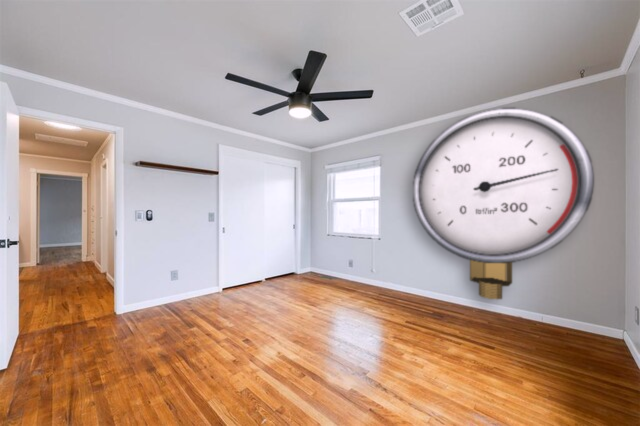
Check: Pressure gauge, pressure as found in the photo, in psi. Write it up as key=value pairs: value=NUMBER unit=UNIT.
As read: value=240 unit=psi
